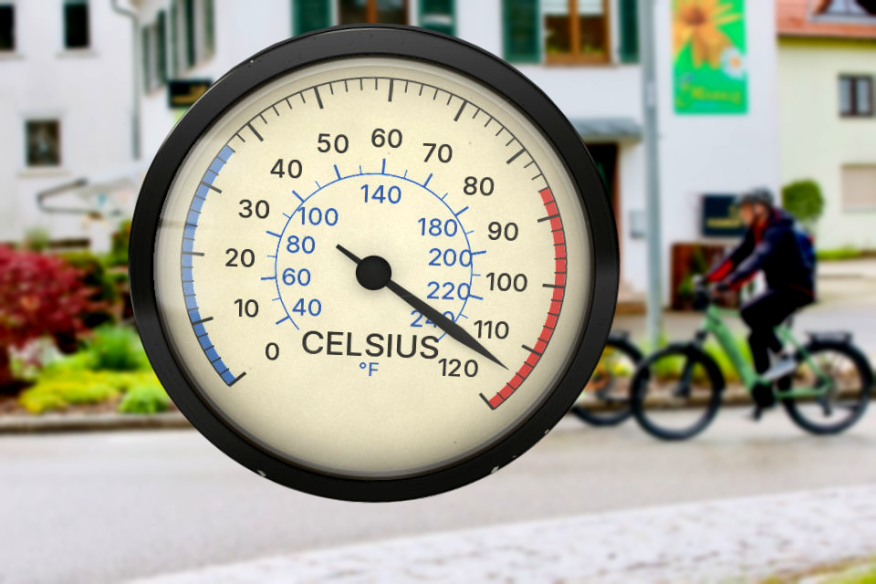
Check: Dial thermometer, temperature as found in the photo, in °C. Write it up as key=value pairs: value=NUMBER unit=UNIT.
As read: value=114 unit=°C
